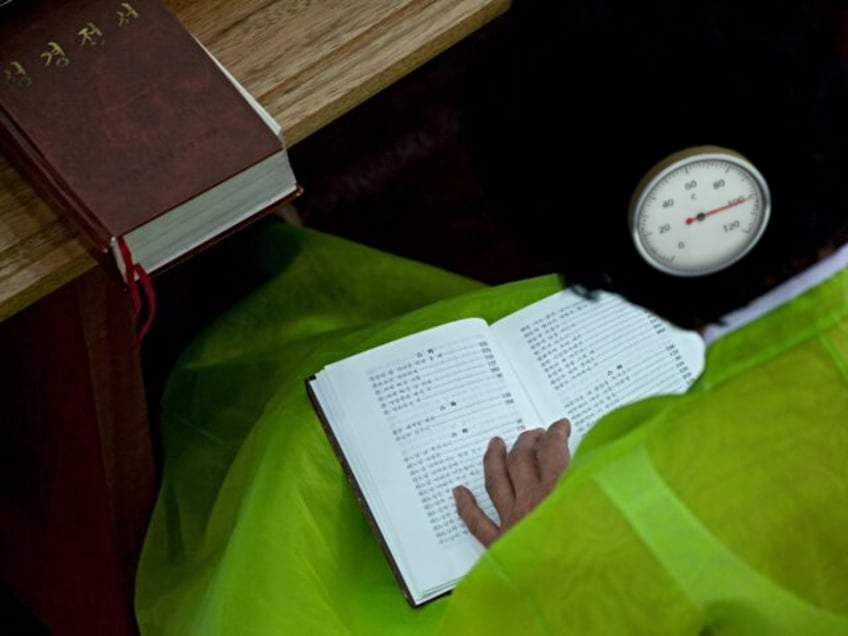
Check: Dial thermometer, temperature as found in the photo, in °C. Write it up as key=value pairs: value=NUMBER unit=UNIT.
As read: value=100 unit=°C
